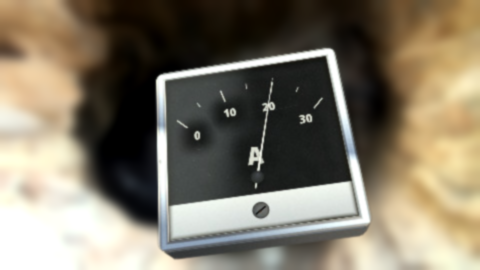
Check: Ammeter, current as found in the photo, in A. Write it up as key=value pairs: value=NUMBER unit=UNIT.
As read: value=20 unit=A
